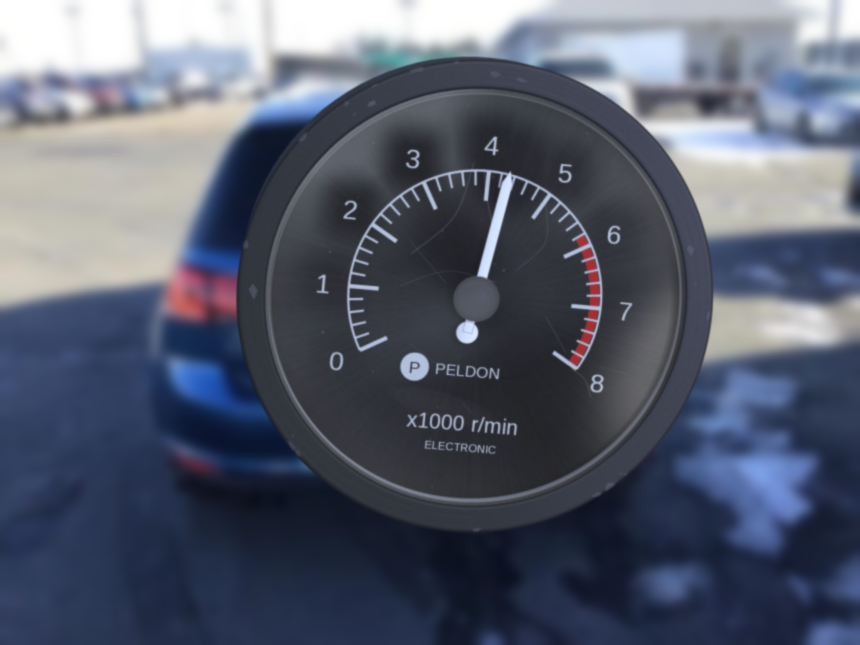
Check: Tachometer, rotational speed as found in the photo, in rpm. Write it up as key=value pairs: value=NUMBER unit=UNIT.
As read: value=4300 unit=rpm
